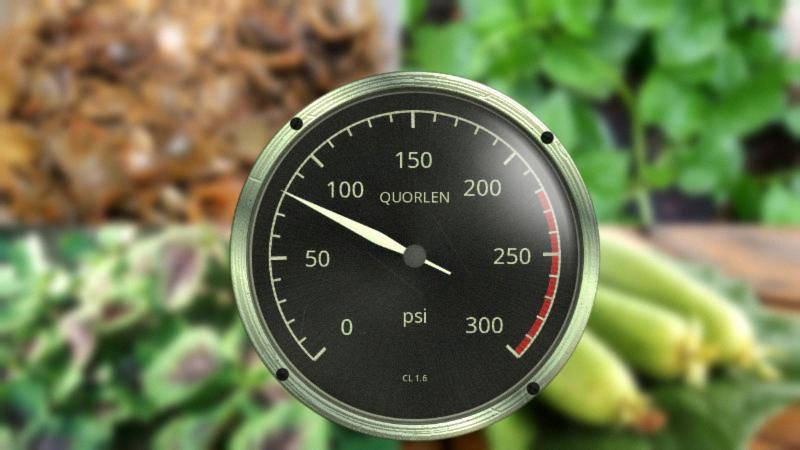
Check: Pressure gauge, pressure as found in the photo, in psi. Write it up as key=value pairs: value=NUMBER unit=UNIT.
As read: value=80 unit=psi
